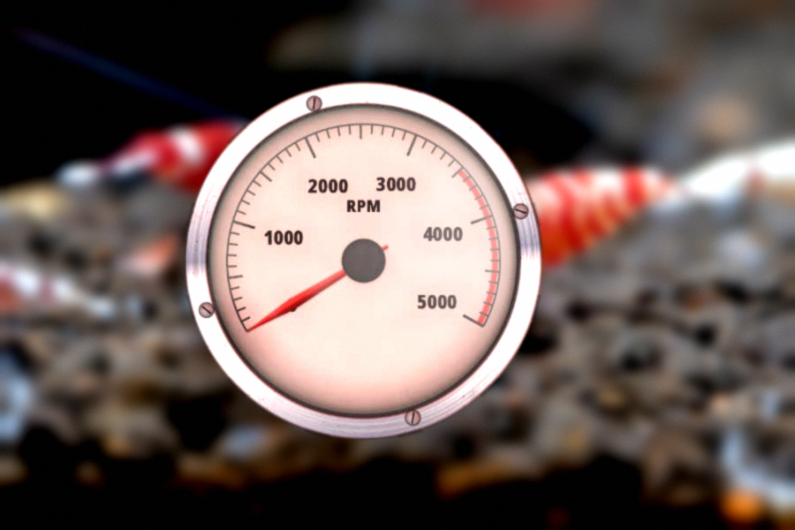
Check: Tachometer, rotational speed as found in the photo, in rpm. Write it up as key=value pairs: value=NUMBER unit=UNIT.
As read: value=0 unit=rpm
